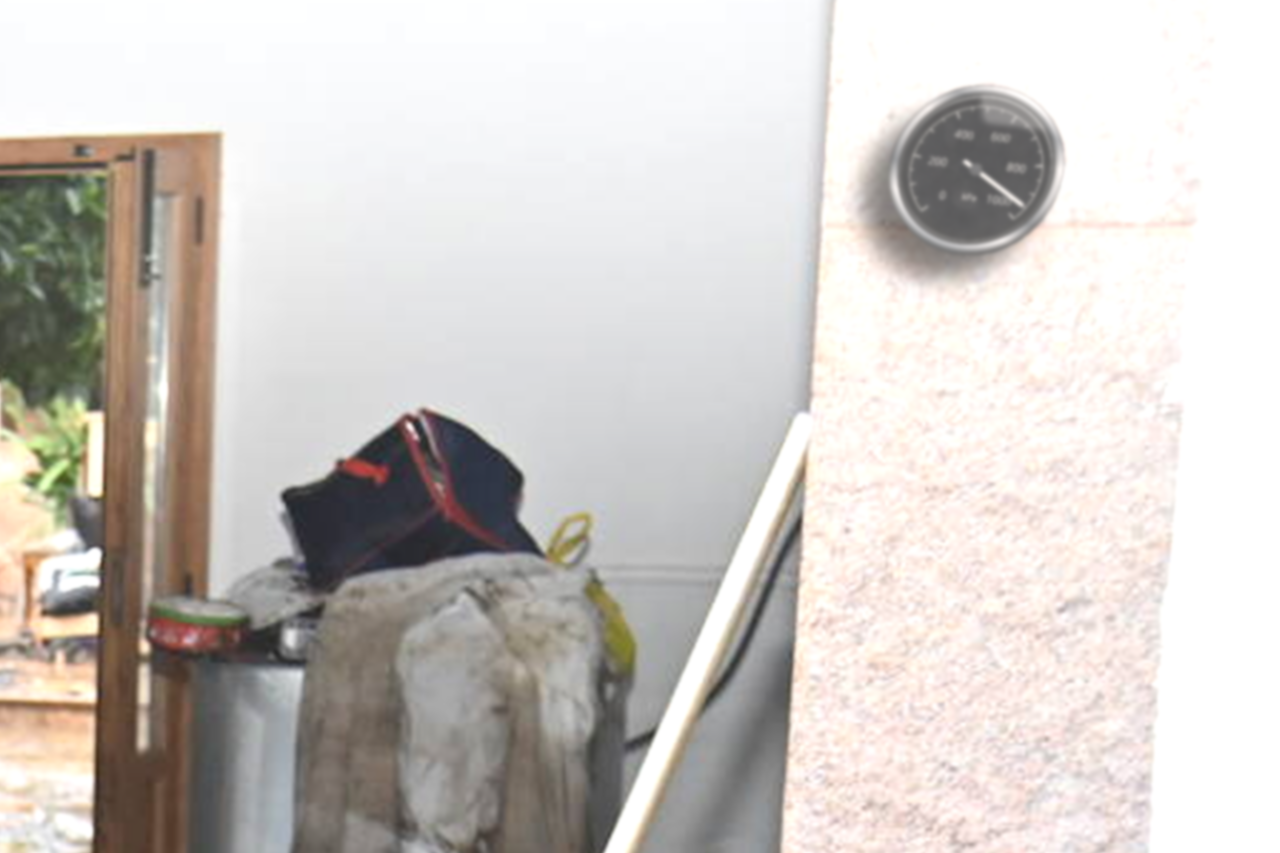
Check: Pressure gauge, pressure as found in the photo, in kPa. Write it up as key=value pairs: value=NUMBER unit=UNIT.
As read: value=950 unit=kPa
